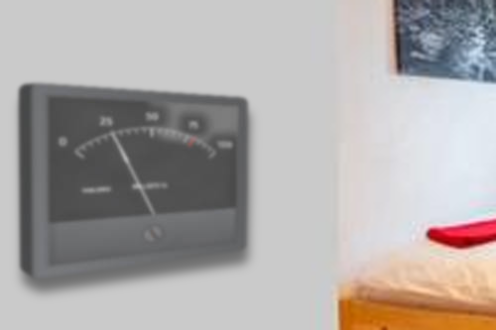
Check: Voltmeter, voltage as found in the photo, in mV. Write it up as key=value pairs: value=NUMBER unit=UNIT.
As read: value=25 unit=mV
